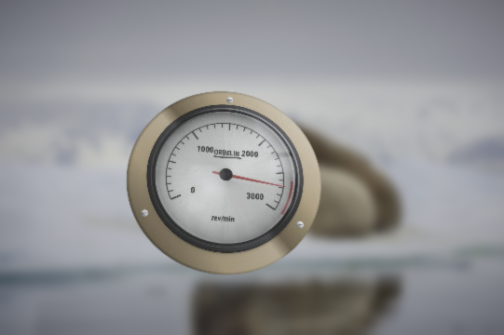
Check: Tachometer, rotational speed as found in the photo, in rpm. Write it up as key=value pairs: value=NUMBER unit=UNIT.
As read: value=2700 unit=rpm
